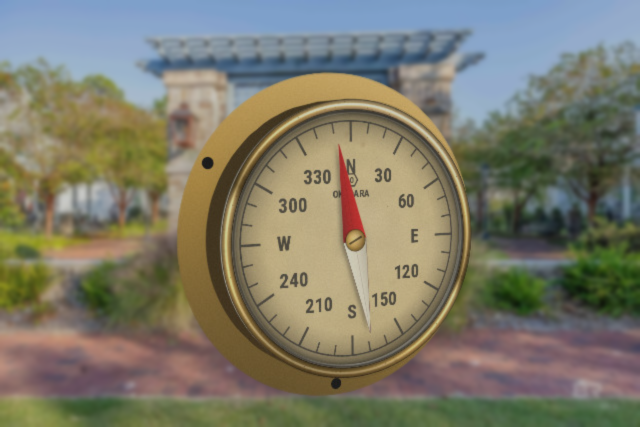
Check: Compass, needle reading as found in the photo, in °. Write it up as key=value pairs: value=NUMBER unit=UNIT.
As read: value=350 unit=°
